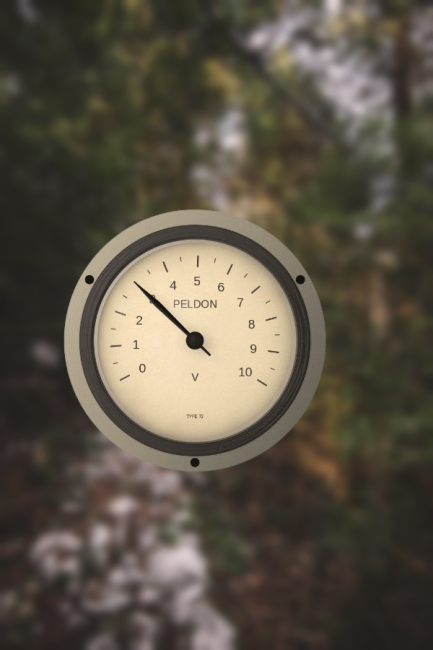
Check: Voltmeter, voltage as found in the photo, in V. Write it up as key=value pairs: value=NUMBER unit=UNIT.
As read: value=3 unit=V
